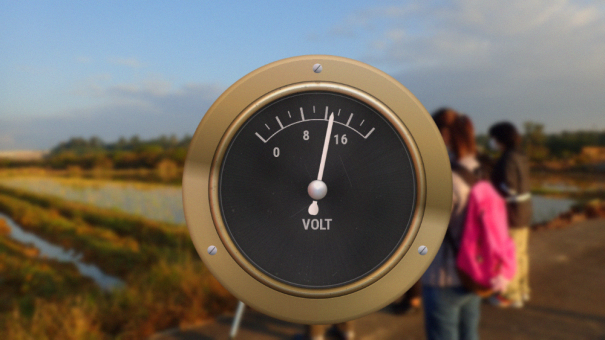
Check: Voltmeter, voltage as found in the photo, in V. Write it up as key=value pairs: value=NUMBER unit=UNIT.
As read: value=13 unit=V
